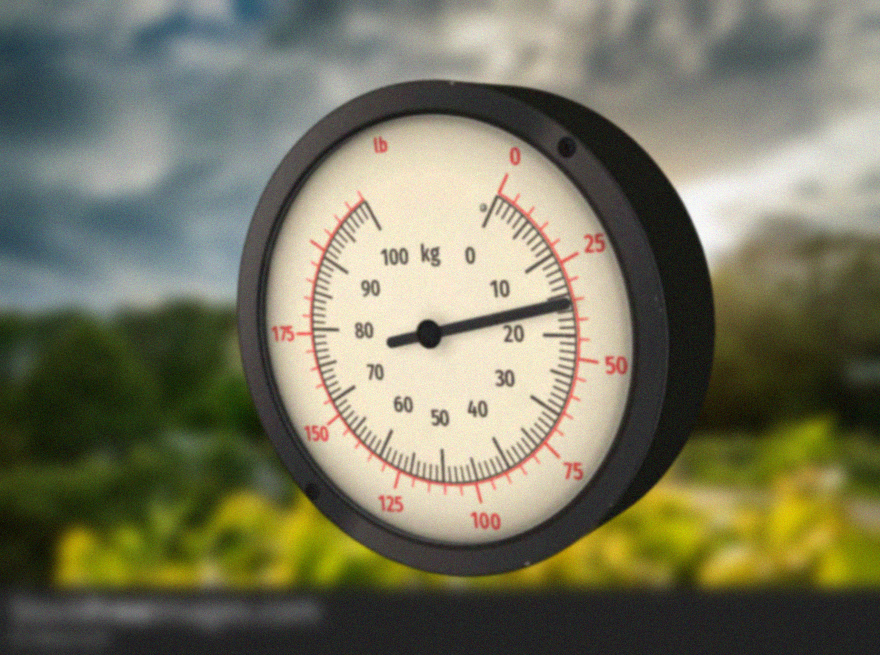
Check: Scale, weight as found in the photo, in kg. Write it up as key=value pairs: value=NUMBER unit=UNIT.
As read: value=16 unit=kg
